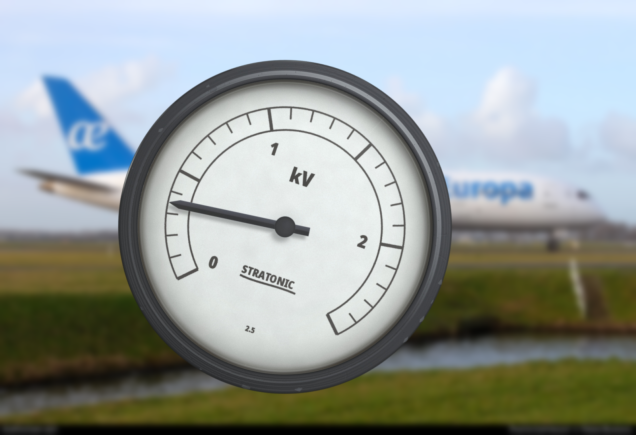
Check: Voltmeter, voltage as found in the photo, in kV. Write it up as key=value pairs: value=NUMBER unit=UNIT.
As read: value=0.35 unit=kV
